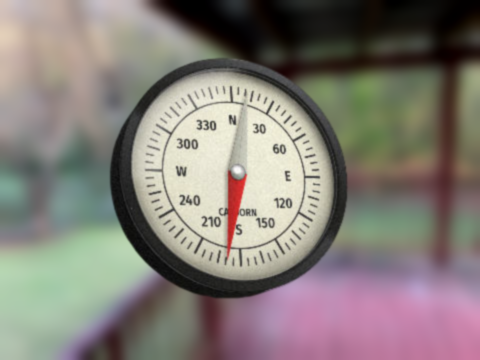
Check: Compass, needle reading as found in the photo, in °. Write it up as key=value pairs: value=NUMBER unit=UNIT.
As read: value=190 unit=°
